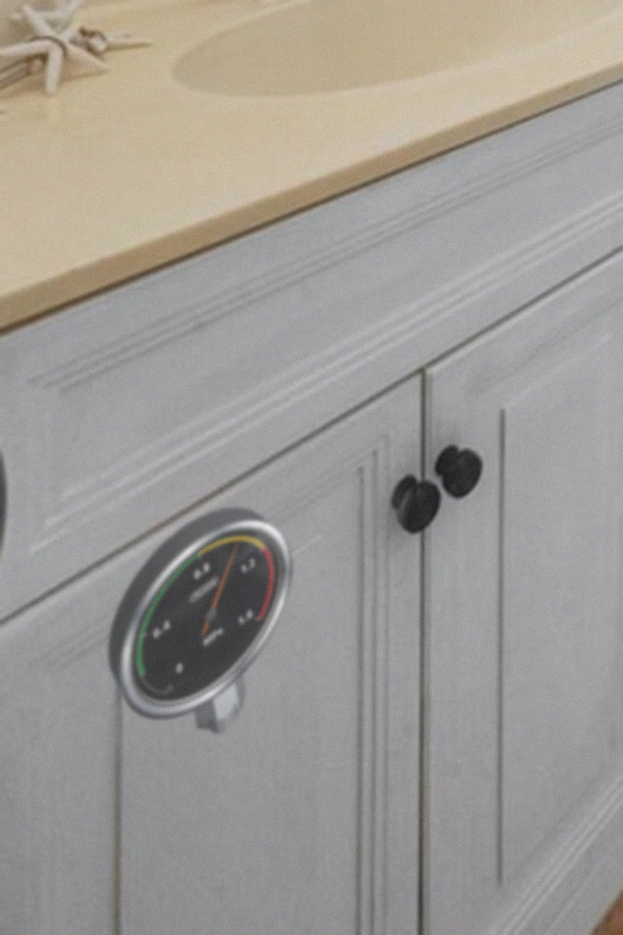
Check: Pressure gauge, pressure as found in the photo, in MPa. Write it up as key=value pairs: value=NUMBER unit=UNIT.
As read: value=1 unit=MPa
